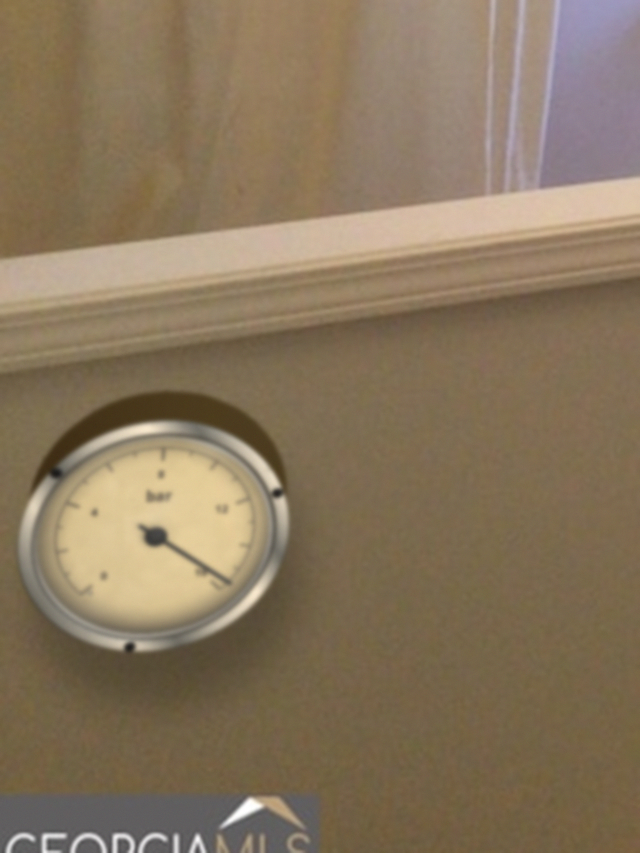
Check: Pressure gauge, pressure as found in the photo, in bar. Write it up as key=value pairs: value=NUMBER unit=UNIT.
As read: value=15.5 unit=bar
